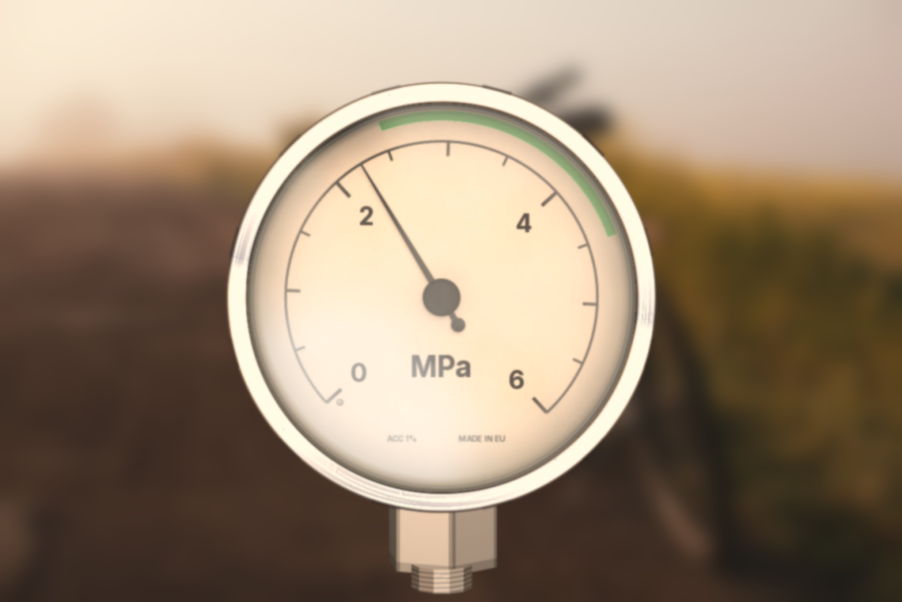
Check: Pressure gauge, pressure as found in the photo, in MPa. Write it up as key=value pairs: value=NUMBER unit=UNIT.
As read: value=2.25 unit=MPa
